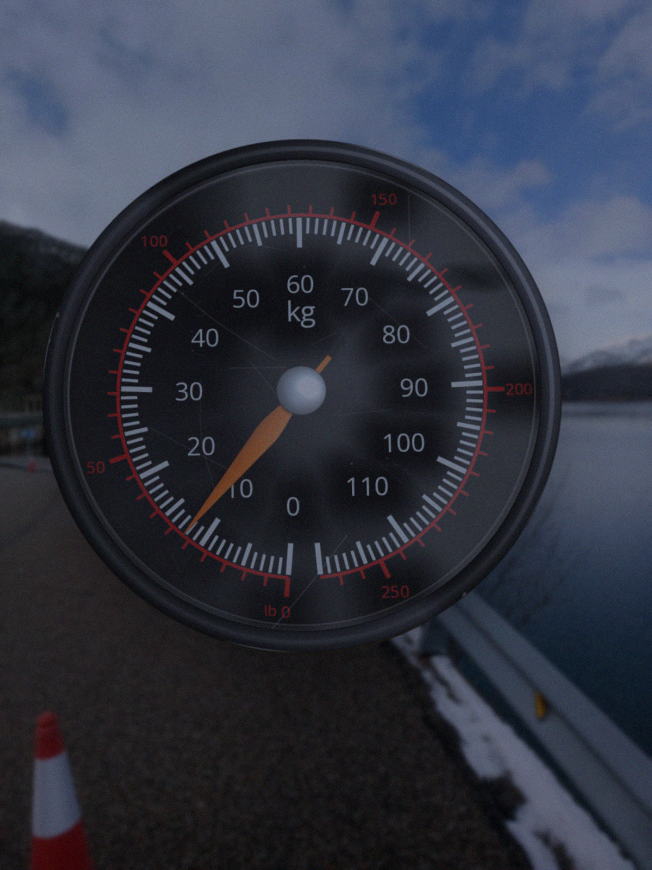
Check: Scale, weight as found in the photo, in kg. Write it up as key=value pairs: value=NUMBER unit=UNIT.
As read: value=12 unit=kg
